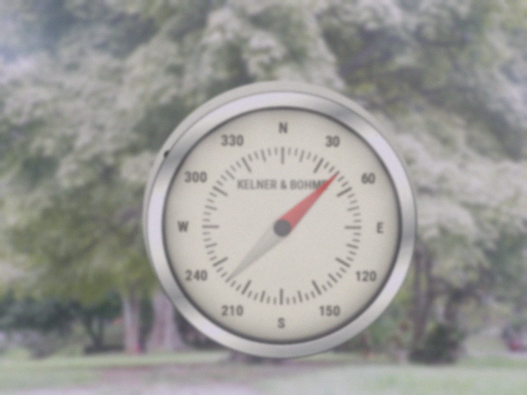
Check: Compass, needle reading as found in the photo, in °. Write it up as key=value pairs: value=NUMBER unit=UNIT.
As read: value=45 unit=°
